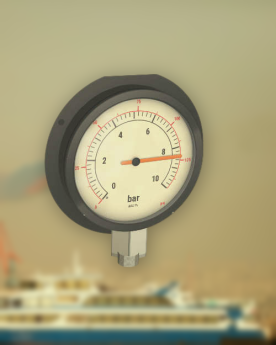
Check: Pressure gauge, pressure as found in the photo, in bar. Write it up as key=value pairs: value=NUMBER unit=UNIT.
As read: value=8.4 unit=bar
